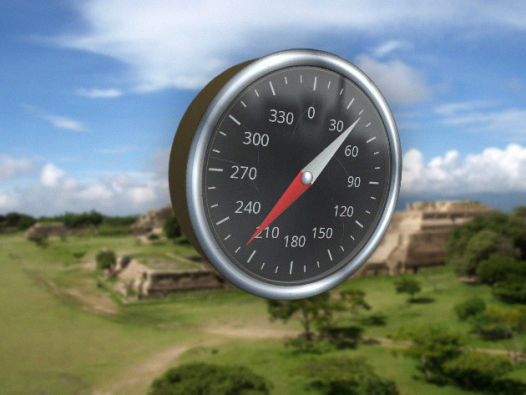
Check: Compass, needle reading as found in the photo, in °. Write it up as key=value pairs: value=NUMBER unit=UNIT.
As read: value=220 unit=°
